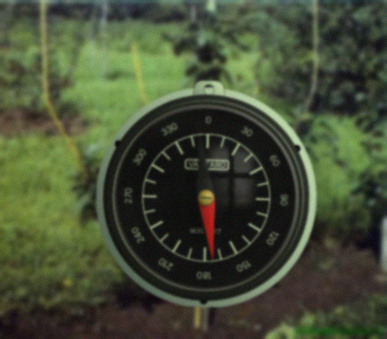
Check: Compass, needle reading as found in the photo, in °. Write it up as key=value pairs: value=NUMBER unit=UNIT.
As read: value=172.5 unit=°
